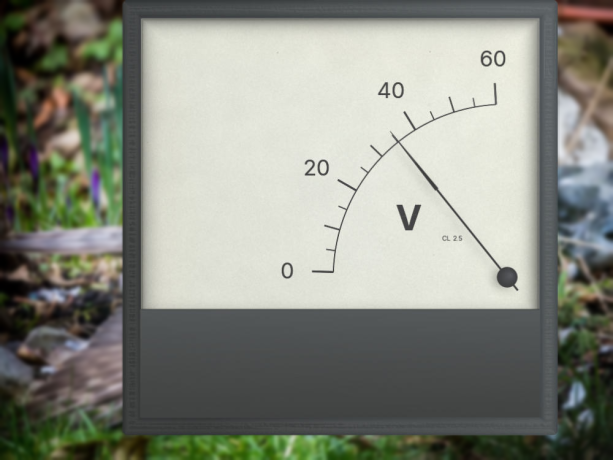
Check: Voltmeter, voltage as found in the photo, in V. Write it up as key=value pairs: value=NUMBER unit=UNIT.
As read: value=35 unit=V
